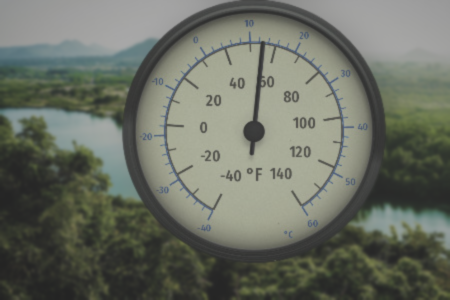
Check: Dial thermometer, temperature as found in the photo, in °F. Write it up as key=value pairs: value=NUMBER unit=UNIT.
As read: value=55 unit=°F
